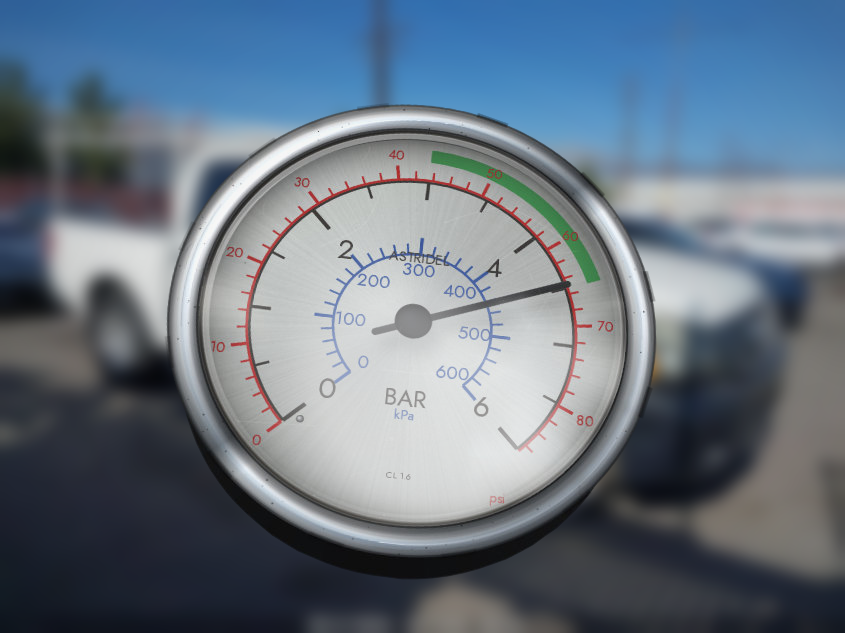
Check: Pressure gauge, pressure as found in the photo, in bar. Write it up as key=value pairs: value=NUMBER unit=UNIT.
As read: value=4.5 unit=bar
